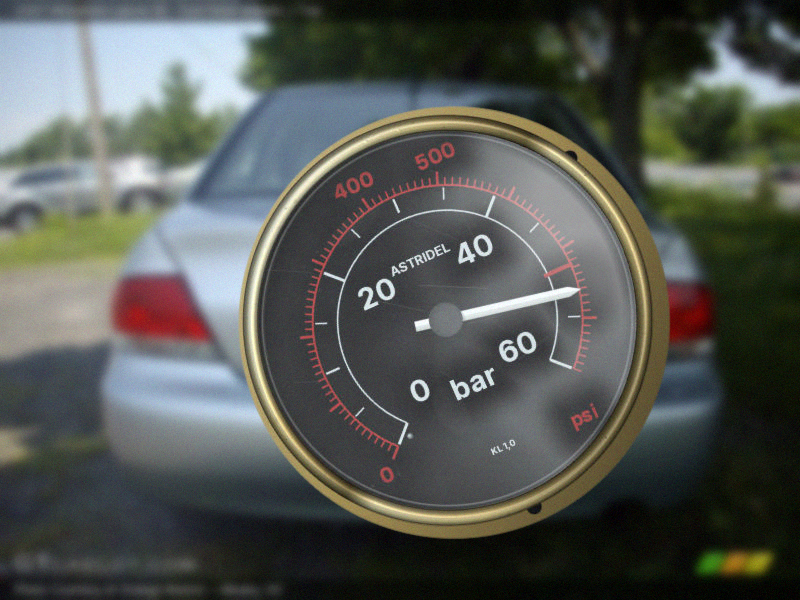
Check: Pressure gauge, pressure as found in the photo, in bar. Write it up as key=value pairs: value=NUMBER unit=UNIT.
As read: value=52.5 unit=bar
